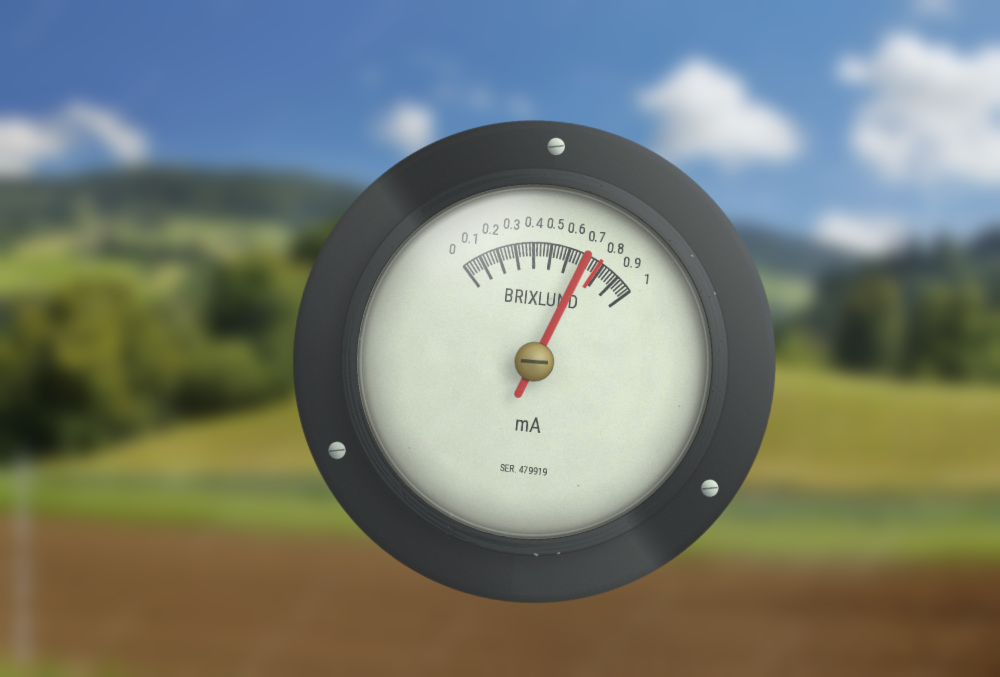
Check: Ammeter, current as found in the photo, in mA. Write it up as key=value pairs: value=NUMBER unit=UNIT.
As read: value=0.7 unit=mA
